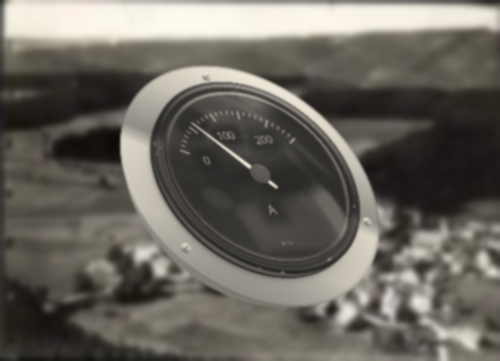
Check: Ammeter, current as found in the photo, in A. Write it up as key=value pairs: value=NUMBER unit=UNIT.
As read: value=50 unit=A
